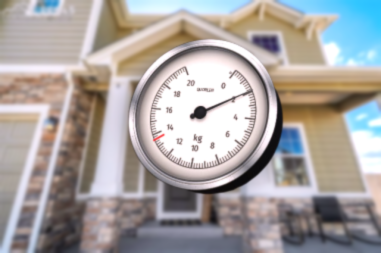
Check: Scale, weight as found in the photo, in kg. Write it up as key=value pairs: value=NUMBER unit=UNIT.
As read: value=2 unit=kg
